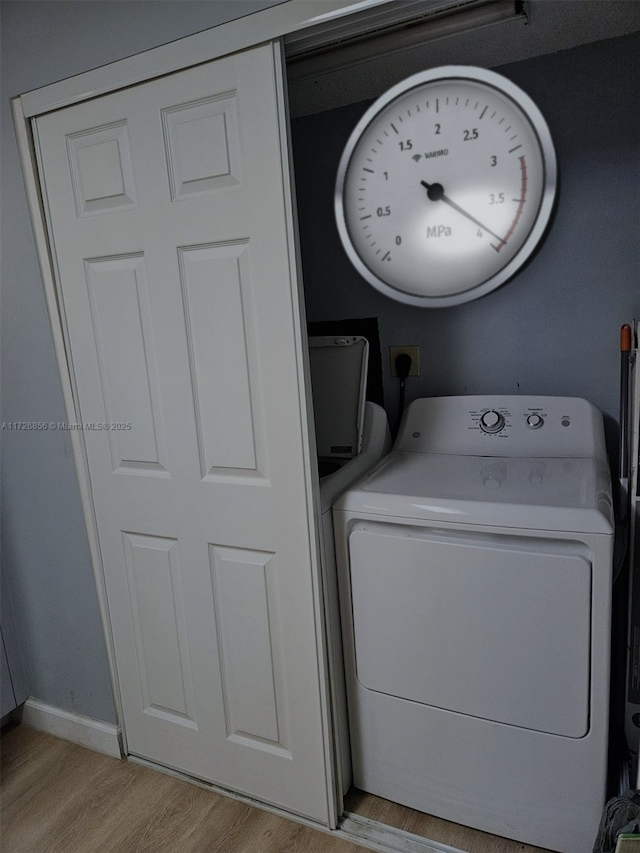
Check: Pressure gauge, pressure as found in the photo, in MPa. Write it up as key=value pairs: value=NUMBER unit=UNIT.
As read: value=3.9 unit=MPa
